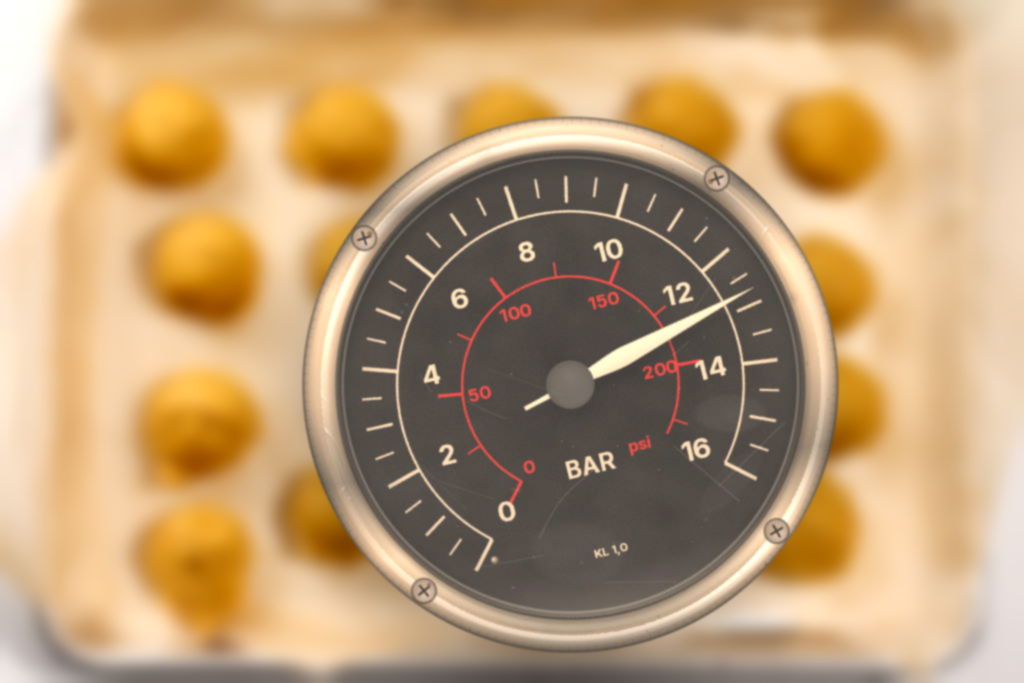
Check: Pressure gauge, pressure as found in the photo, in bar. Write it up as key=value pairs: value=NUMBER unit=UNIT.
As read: value=12.75 unit=bar
